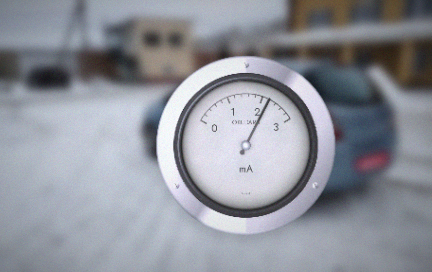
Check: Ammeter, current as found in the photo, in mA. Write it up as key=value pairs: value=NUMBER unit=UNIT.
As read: value=2.2 unit=mA
